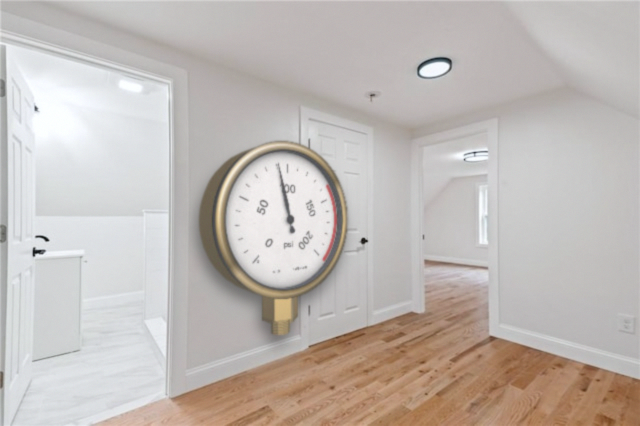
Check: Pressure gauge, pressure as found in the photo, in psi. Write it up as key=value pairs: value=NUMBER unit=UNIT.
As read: value=90 unit=psi
